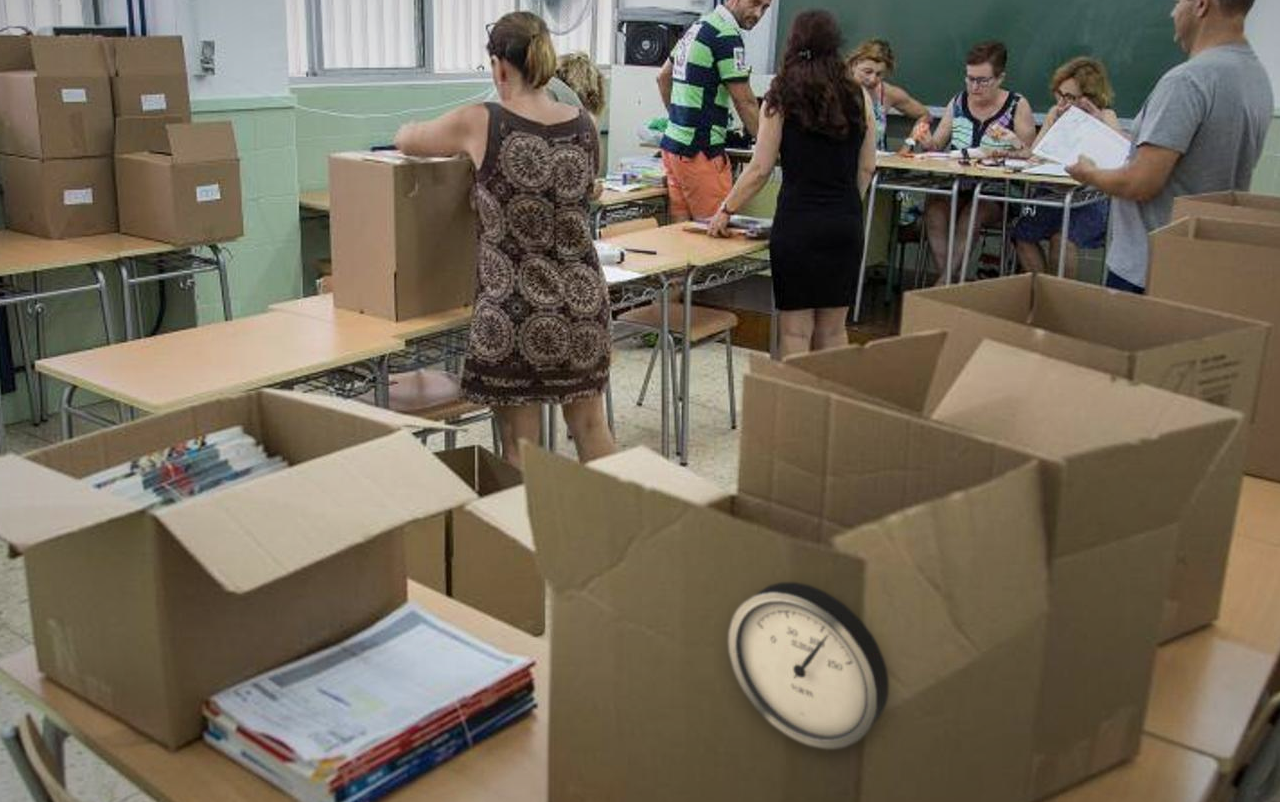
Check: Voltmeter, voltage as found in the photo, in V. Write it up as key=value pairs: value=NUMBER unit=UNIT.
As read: value=110 unit=V
